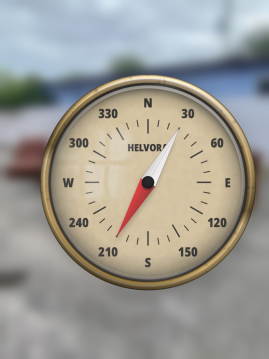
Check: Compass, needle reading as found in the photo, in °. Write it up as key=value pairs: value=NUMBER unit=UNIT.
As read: value=210 unit=°
